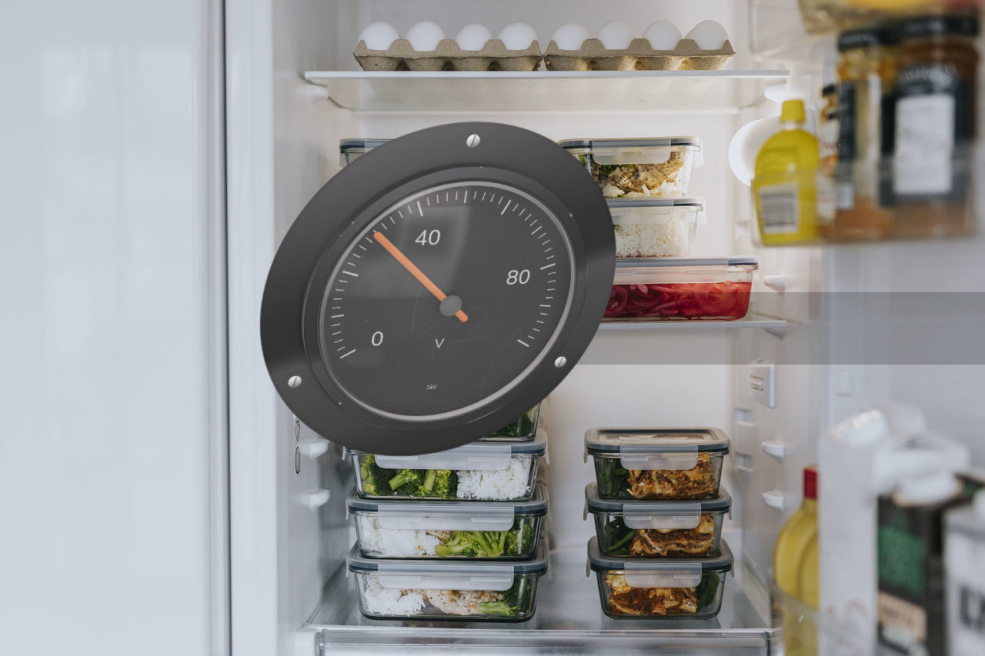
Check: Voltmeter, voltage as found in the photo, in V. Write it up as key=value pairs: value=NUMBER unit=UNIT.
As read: value=30 unit=V
